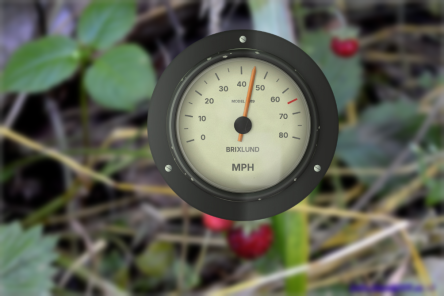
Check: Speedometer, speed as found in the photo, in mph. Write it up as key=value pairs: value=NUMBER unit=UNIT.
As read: value=45 unit=mph
